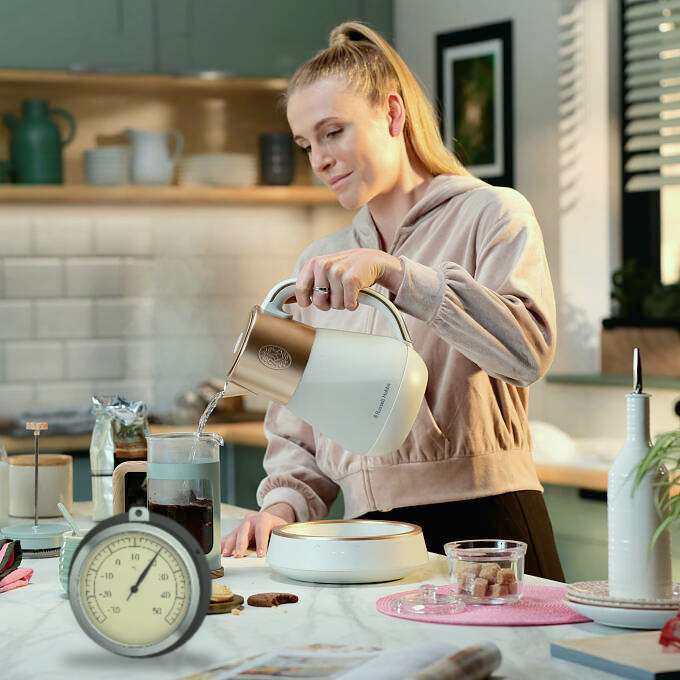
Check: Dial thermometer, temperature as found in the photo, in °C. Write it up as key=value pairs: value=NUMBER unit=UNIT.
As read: value=20 unit=°C
